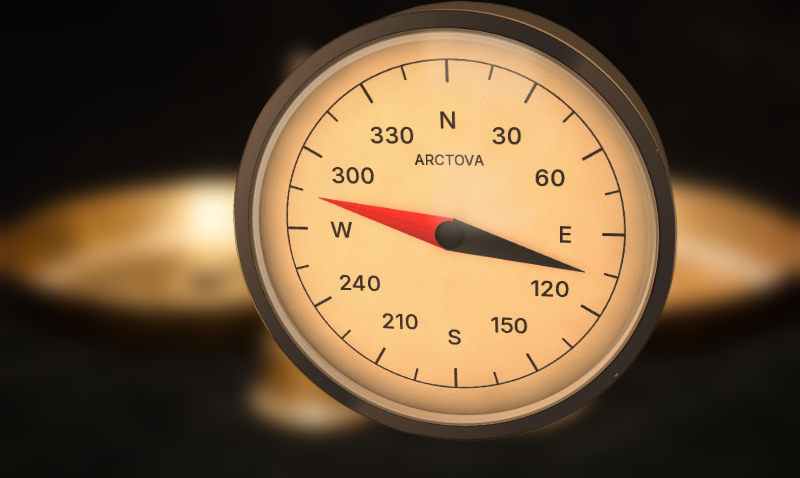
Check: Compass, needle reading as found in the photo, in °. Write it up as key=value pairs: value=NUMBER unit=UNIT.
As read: value=285 unit=°
